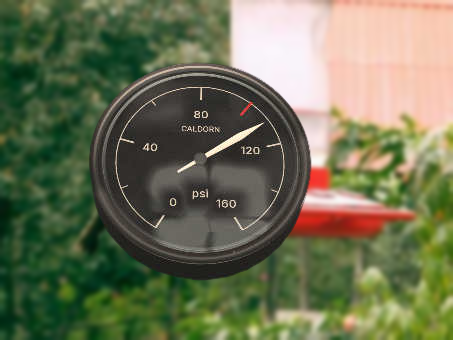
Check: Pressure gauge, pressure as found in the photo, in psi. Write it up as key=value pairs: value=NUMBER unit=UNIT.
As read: value=110 unit=psi
